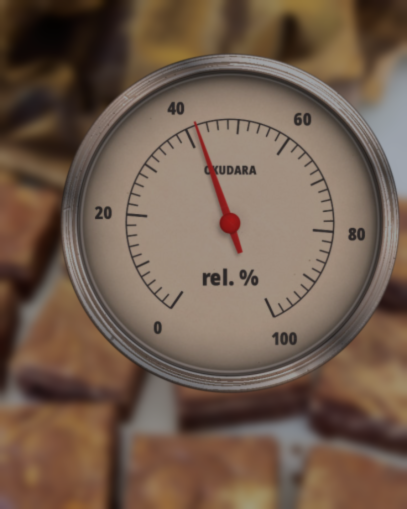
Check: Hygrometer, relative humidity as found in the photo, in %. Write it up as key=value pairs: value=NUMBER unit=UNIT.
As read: value=42 unit=%
